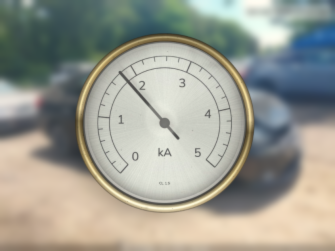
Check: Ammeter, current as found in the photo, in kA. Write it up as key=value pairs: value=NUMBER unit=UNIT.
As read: value=1.8 unit=kA
